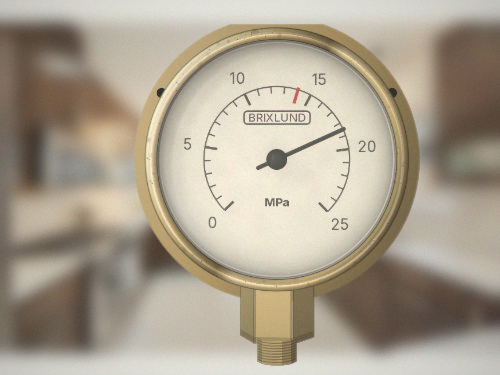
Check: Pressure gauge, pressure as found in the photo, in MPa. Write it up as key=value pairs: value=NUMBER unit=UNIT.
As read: value=18.5 unit=MPa
